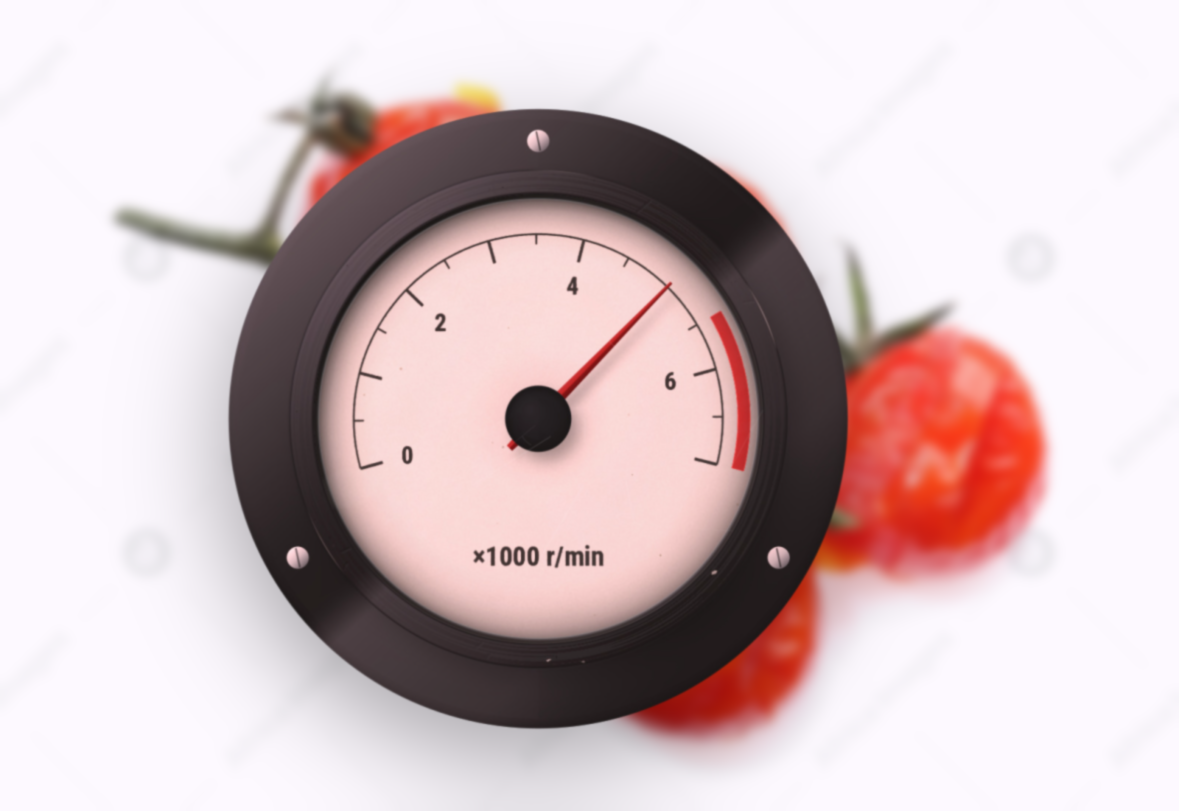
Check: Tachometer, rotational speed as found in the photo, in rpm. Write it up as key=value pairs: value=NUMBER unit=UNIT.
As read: value=5000 unit=rpm
